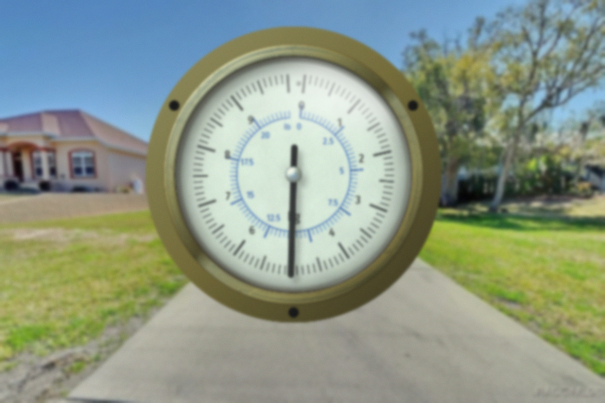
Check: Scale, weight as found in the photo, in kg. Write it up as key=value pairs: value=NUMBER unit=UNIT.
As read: value=5 unit=kg
